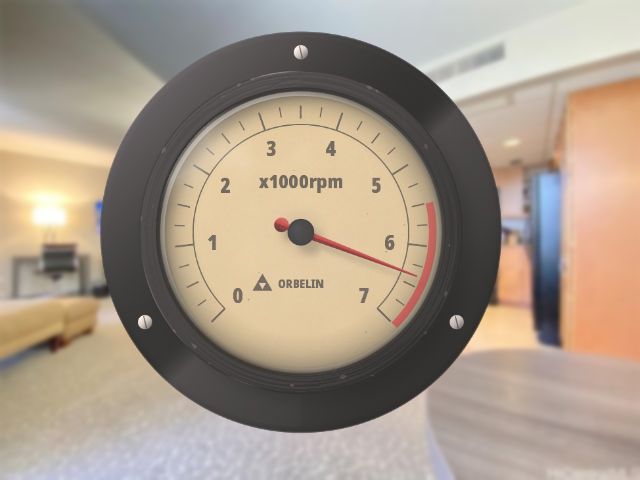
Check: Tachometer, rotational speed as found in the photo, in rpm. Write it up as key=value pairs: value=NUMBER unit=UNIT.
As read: value=6375 unit=rpm
